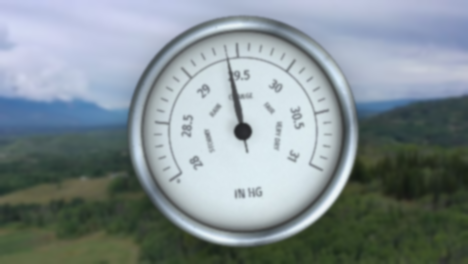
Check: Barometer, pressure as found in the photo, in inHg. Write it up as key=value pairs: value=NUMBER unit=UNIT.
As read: value=29.4 unit=inHg
